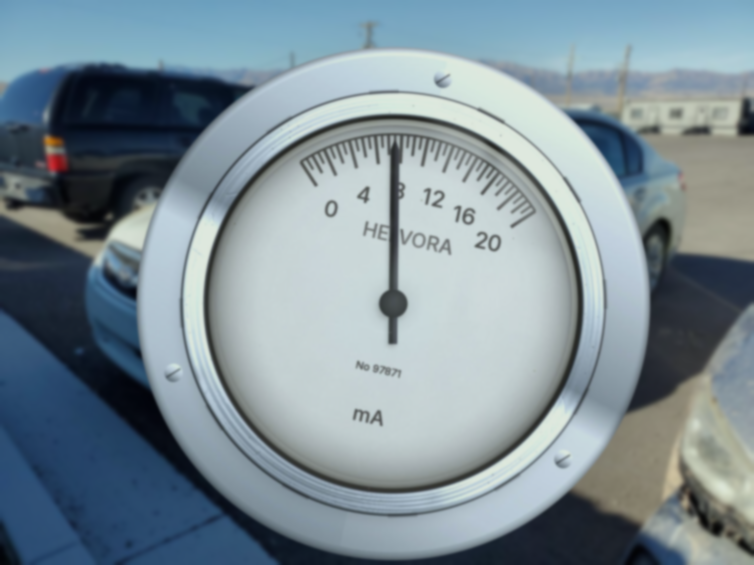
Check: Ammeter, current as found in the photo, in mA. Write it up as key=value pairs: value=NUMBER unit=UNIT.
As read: value=7.5 unit=mA
